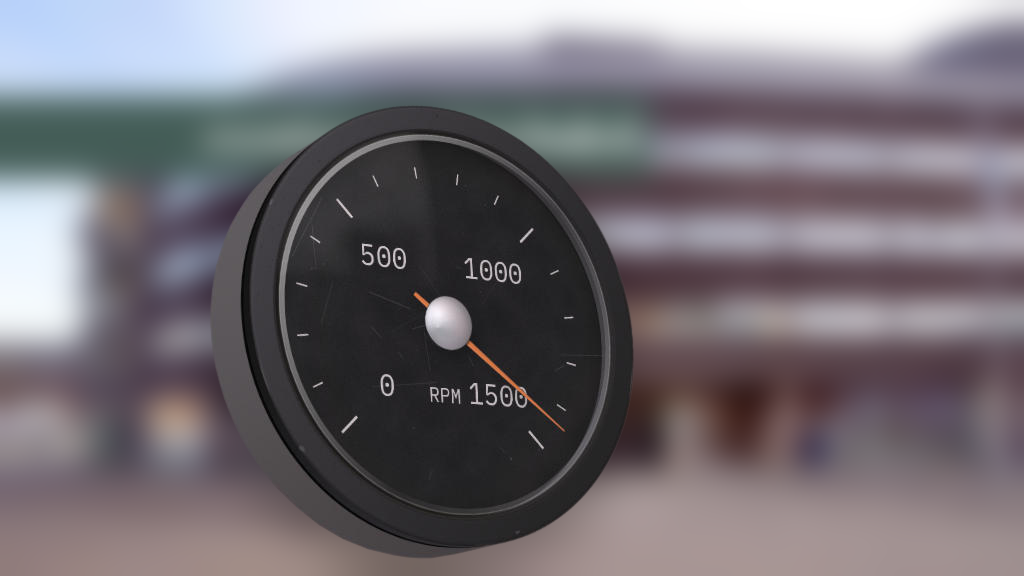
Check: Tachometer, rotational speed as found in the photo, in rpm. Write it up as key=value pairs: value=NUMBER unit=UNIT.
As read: value=1450 unit=rpm
